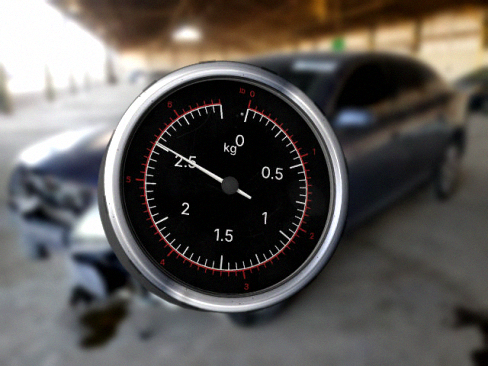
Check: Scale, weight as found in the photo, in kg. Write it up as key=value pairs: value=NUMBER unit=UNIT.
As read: value=2.5 unit=kg
